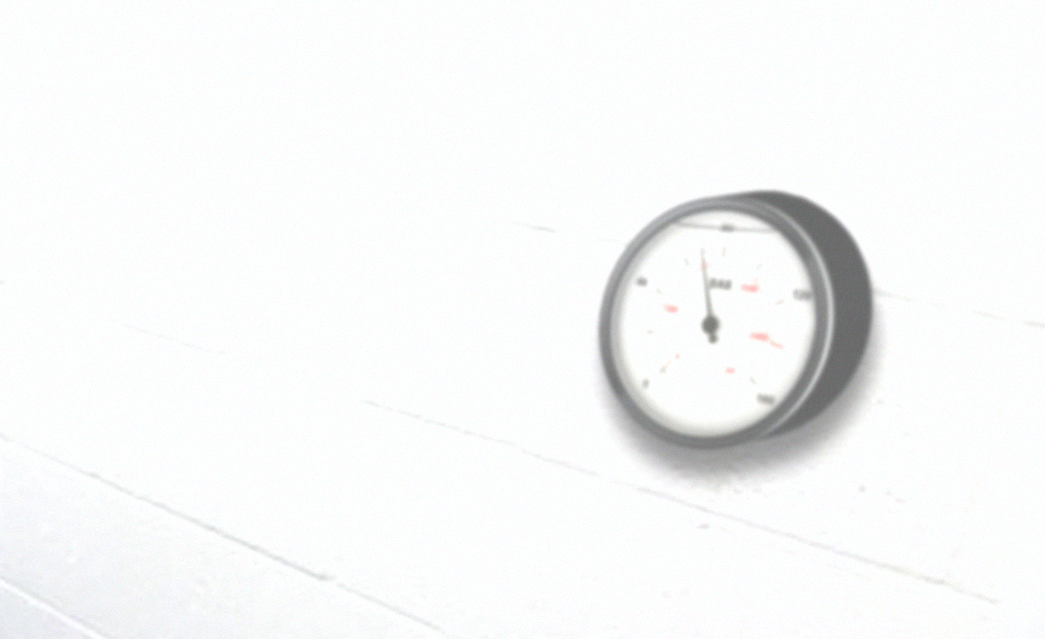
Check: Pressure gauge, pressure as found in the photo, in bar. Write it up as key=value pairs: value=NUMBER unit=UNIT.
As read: value=70 unit=bar
